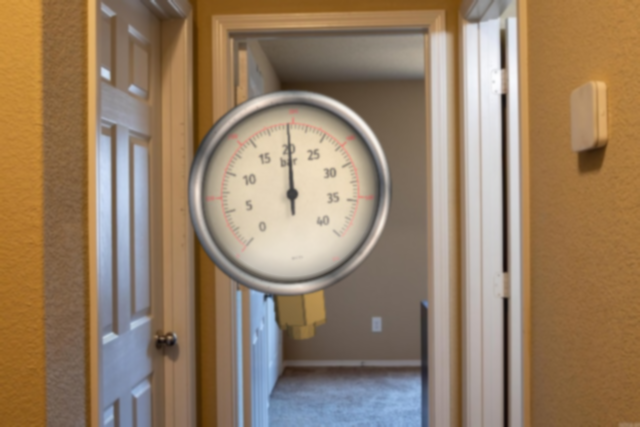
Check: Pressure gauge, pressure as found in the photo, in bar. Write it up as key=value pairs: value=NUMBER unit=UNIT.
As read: value=20 unit=bar
